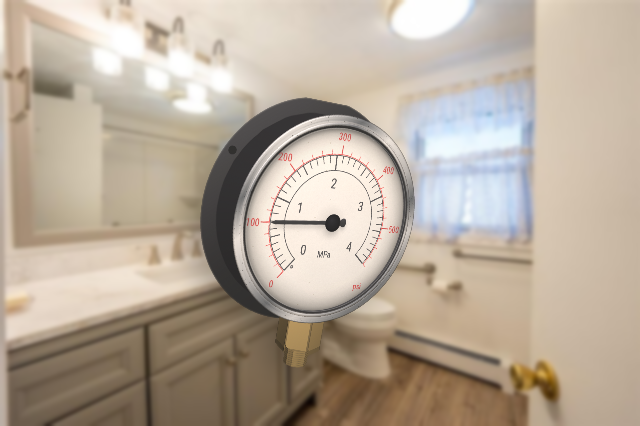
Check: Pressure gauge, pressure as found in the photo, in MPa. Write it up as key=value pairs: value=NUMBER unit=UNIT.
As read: value=0.7 unit=MPa
